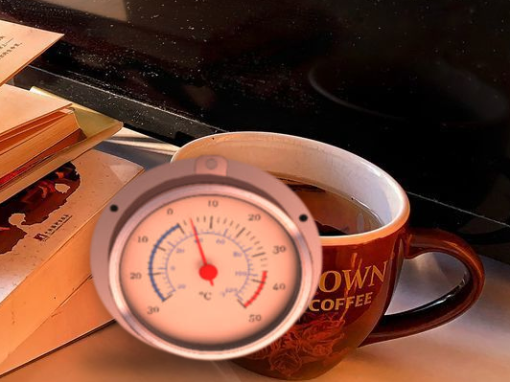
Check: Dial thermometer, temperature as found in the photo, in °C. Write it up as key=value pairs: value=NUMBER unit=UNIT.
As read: value=4 unit=°C
